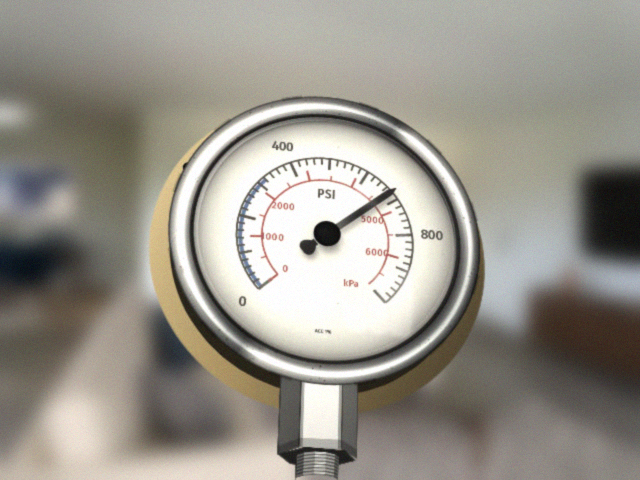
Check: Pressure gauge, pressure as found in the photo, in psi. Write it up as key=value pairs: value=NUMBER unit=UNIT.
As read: value=680 unit=psi
